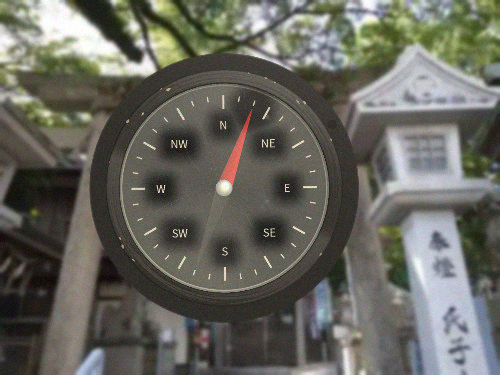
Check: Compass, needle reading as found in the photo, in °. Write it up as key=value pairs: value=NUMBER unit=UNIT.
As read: value=20 unit=°
